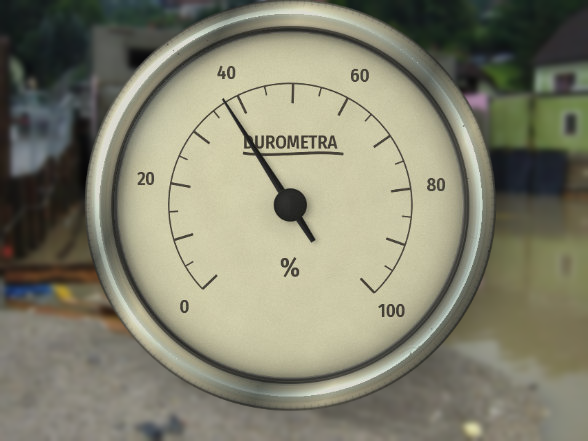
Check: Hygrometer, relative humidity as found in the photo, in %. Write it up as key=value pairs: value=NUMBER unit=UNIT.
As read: value=37.5 unit=%
